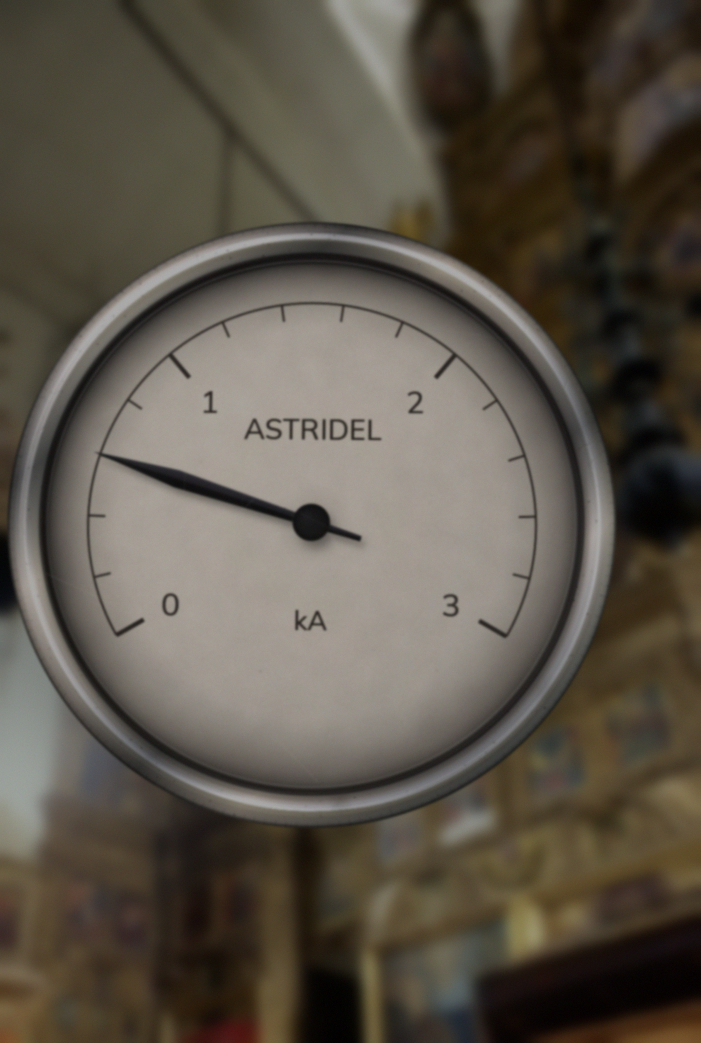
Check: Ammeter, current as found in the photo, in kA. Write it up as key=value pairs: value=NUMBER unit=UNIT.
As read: value=0.6 unit=kA
